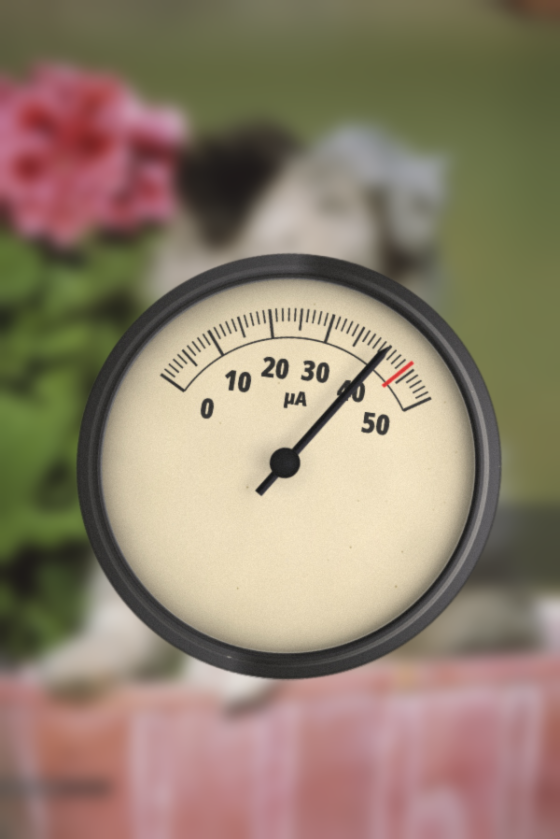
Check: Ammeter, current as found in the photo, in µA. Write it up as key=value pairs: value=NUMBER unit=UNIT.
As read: value=40 unit=µA
